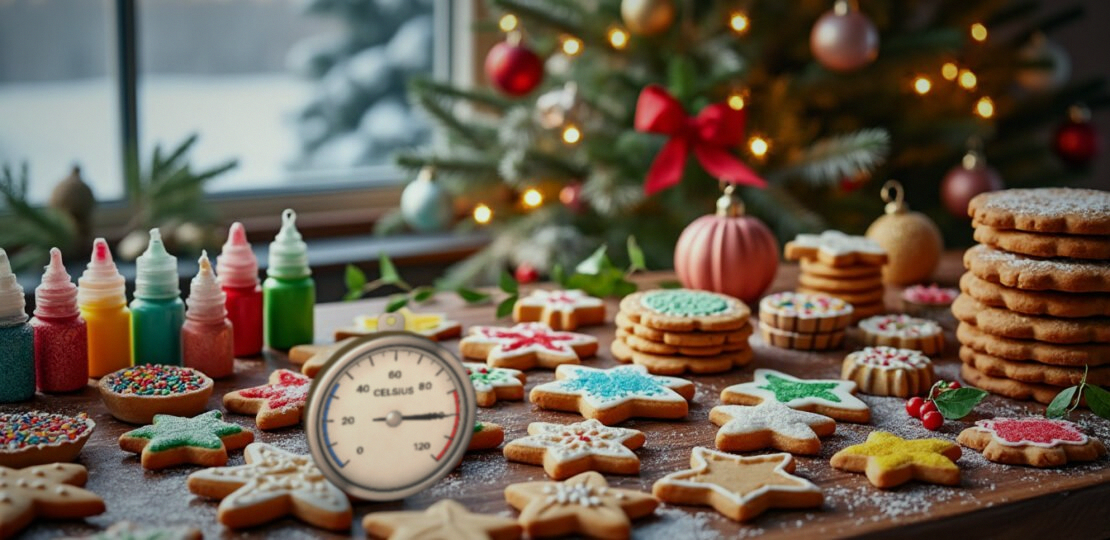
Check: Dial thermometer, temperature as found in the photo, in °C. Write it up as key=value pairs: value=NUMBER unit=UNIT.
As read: value=100 unit=°C
